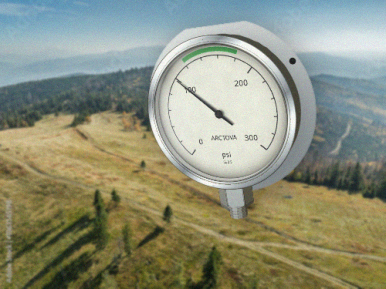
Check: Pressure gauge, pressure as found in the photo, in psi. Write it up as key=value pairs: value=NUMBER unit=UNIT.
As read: value=100 unit=psi
